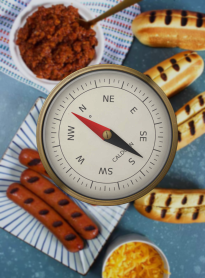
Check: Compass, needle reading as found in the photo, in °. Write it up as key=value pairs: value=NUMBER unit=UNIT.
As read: value=345 unit=°
